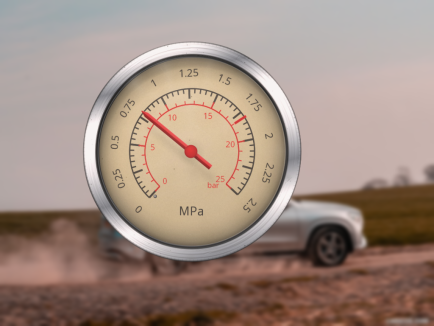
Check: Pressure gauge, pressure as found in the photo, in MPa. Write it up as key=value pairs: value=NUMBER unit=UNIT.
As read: value=0.8 unit=MPa
